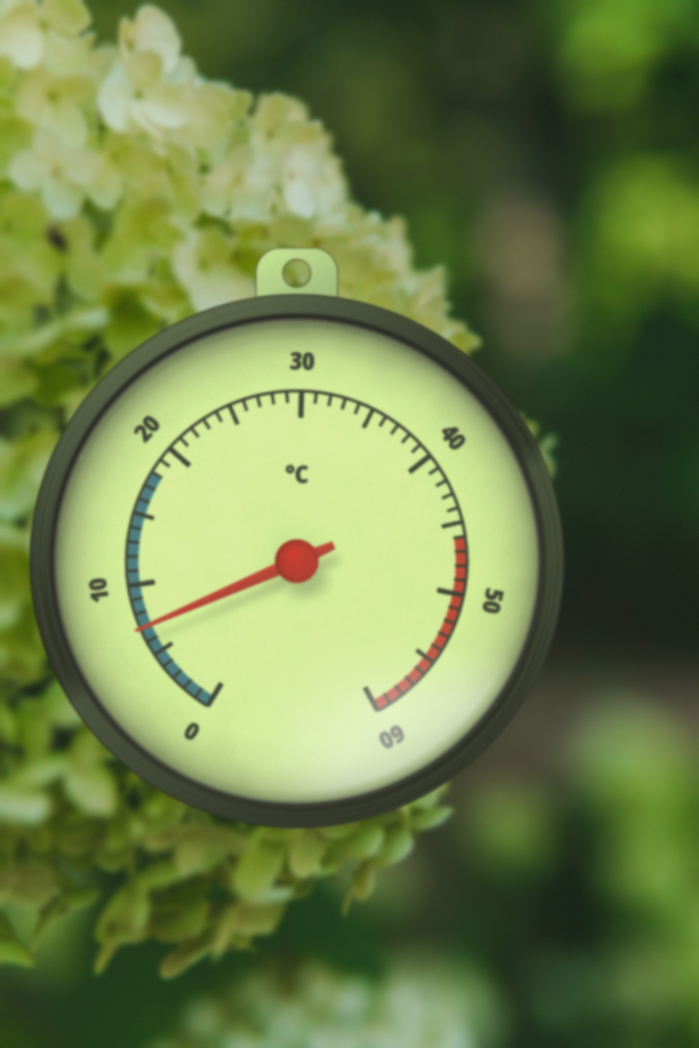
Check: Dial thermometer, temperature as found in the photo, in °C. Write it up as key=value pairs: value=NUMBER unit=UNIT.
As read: value=7 unit=°C
